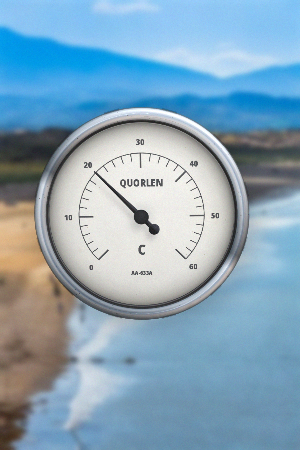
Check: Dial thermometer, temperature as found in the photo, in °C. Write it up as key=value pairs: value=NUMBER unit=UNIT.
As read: value=20 unit=°C
